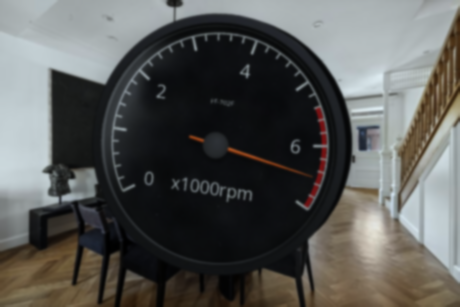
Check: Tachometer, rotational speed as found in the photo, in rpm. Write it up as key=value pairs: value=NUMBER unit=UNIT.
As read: value=6500 unit=rpm
